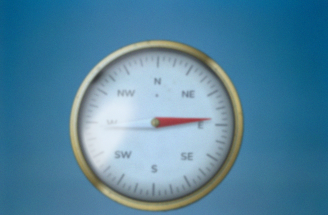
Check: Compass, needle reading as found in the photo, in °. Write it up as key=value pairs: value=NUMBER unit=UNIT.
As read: value=85 unit=°
